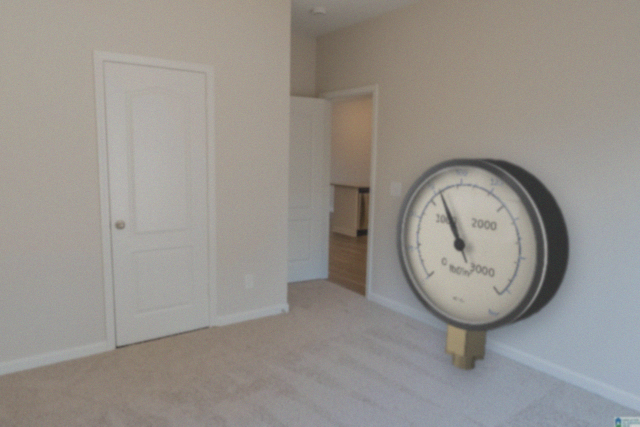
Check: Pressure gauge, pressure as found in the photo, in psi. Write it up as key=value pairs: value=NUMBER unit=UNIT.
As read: value=1200 unit=psi
